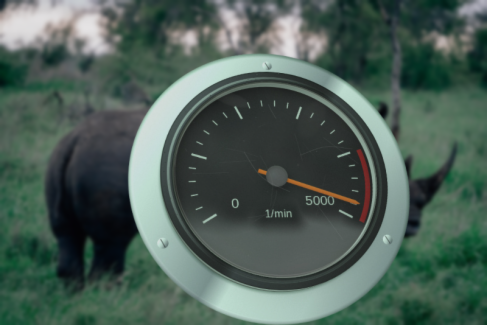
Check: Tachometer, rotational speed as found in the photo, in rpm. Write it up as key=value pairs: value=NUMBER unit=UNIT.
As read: value=4800 unit=rpm
